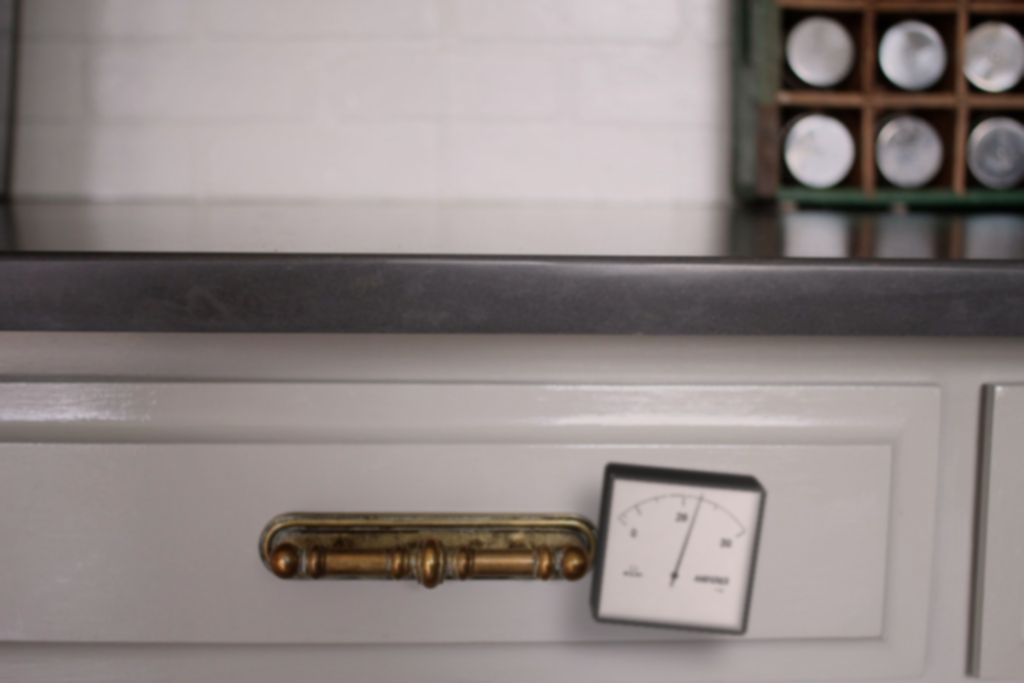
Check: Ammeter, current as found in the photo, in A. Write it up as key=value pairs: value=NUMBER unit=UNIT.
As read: value=22.5 unit=A
